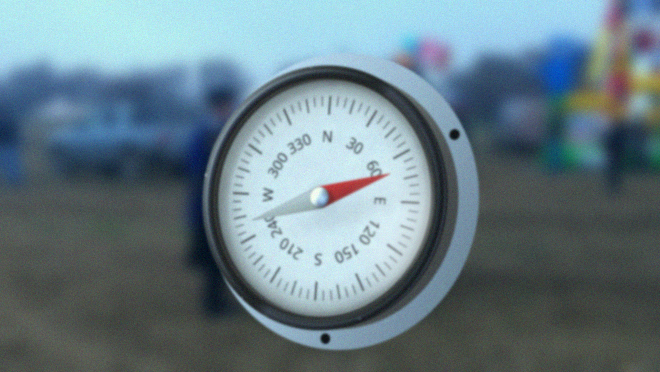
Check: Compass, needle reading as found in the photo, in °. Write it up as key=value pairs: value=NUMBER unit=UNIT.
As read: value=70 unit=°
